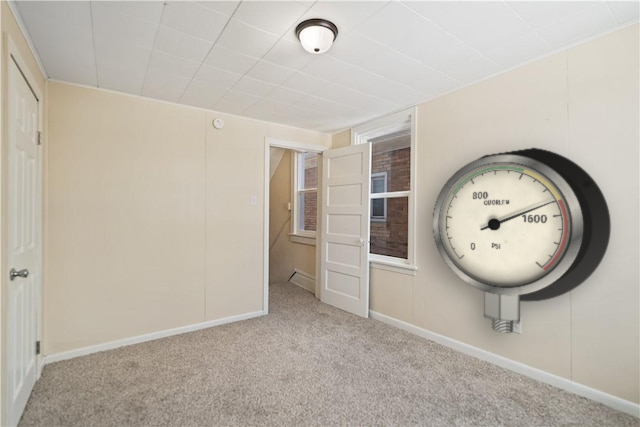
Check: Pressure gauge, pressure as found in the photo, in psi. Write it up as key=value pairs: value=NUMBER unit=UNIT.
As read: value=1500 unit=psi
